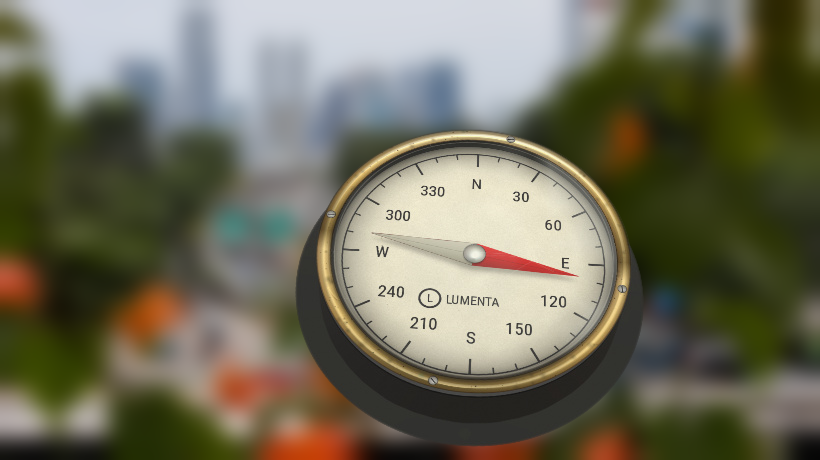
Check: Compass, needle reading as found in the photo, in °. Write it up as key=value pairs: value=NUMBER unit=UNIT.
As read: value=100 unit=°
